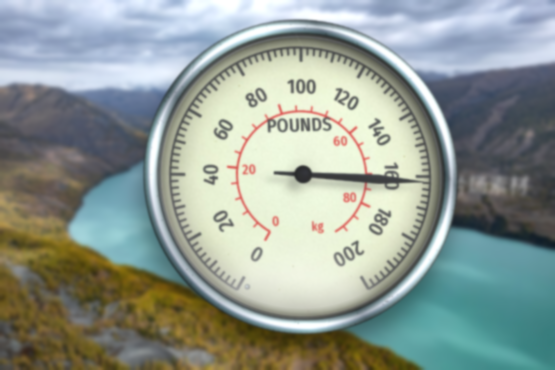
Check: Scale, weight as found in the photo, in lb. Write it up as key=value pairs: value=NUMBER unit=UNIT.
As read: value=162 unit=lb
